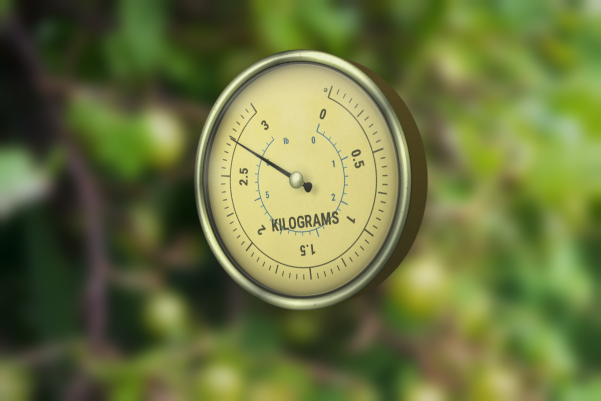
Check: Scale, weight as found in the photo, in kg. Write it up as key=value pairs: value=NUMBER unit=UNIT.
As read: value=2.75 unit=kg
